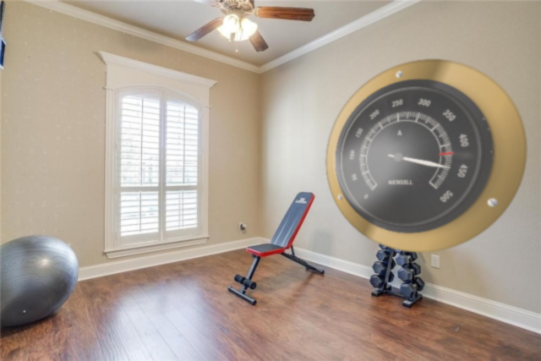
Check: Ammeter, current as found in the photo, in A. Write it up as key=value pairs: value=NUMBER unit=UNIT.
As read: value=450 unit=A
